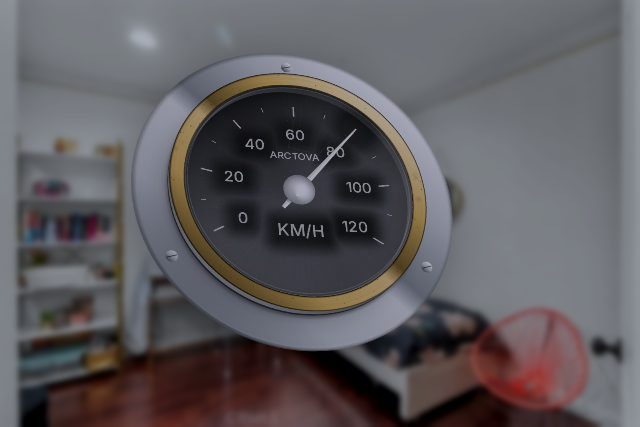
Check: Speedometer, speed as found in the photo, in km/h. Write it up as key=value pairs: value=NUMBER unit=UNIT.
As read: value=80 unit=km/h
